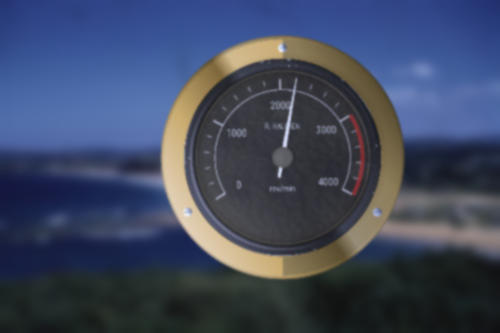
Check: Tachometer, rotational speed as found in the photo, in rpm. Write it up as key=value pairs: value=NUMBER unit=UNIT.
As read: value=2200 unit=rpm
